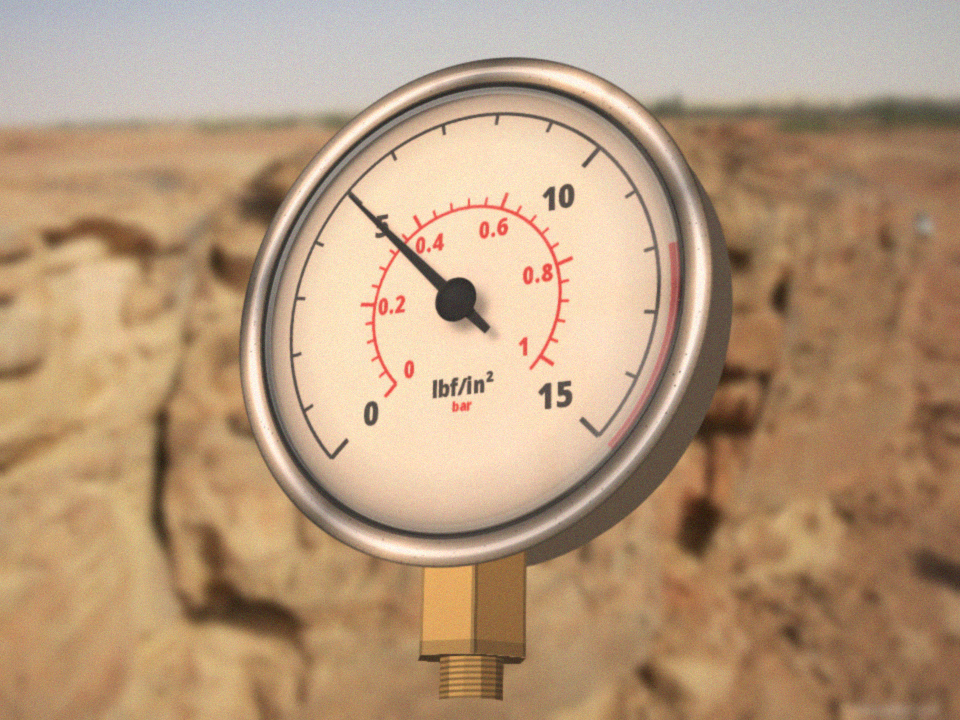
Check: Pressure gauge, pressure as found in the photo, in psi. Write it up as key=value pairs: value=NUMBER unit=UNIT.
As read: value=5 unit=psi
